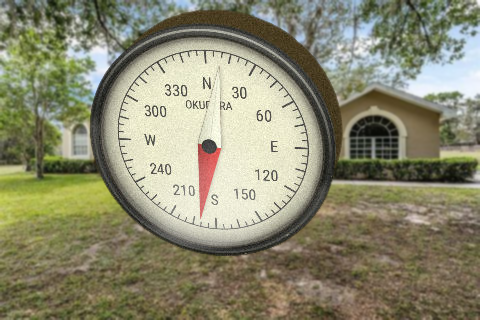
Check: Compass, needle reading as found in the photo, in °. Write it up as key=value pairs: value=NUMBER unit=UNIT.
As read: value=190 unit=°
